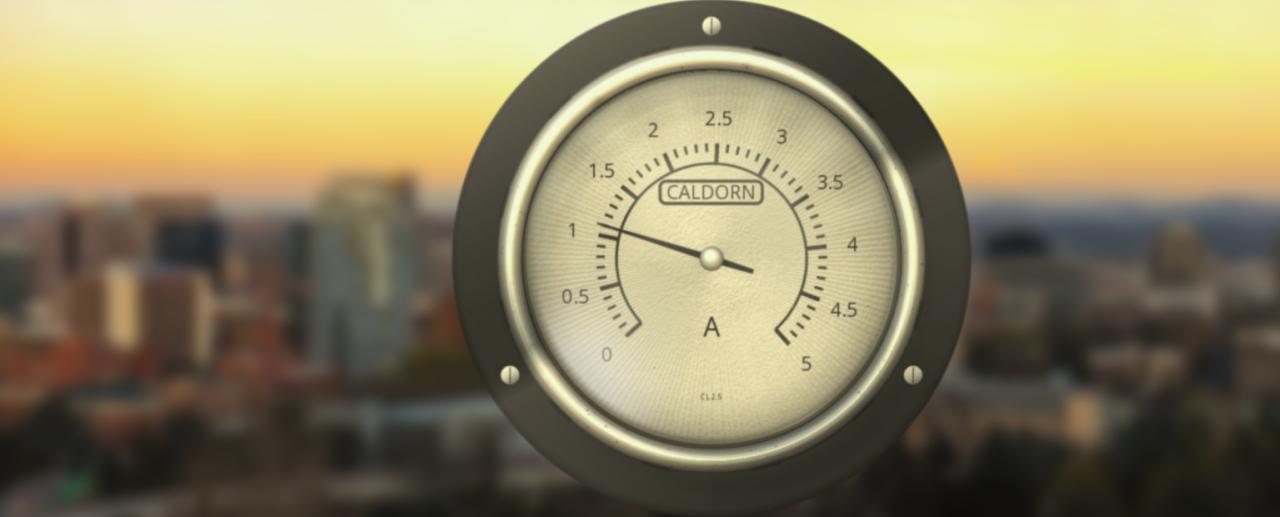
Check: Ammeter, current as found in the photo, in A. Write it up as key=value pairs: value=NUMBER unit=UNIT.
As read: value=1.1 unit=A
